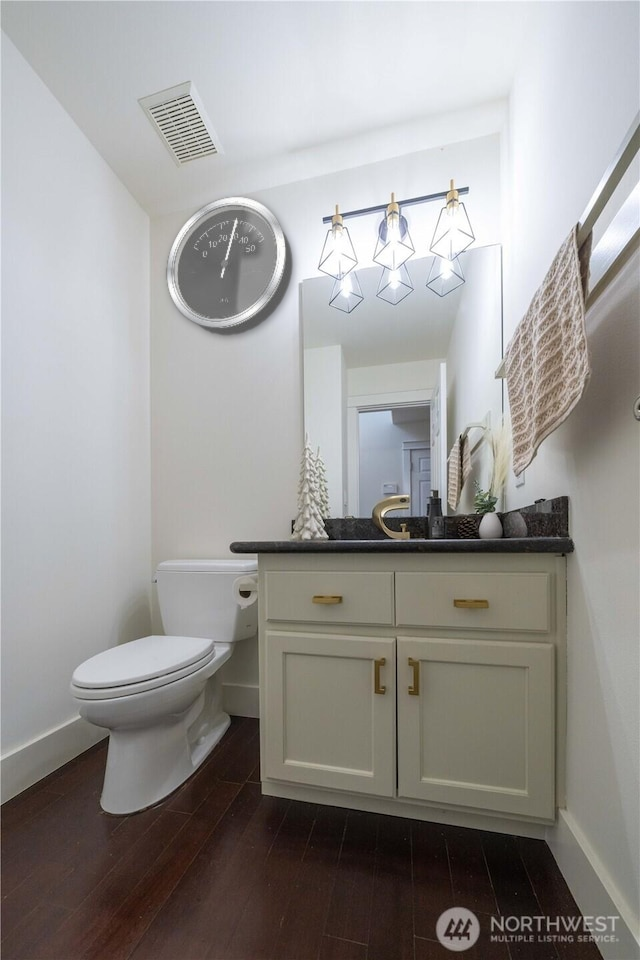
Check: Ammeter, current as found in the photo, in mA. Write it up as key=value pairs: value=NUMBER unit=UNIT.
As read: value=30 unit=mA
